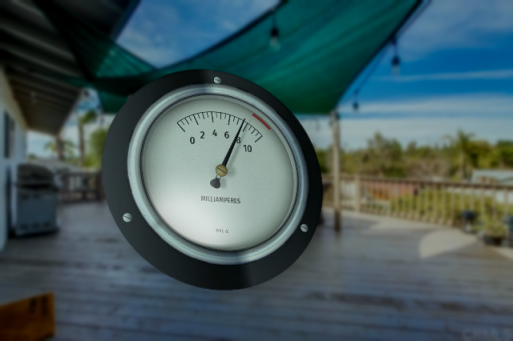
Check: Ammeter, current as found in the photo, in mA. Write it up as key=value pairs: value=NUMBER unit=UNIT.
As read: value=7.5 unit=mA
